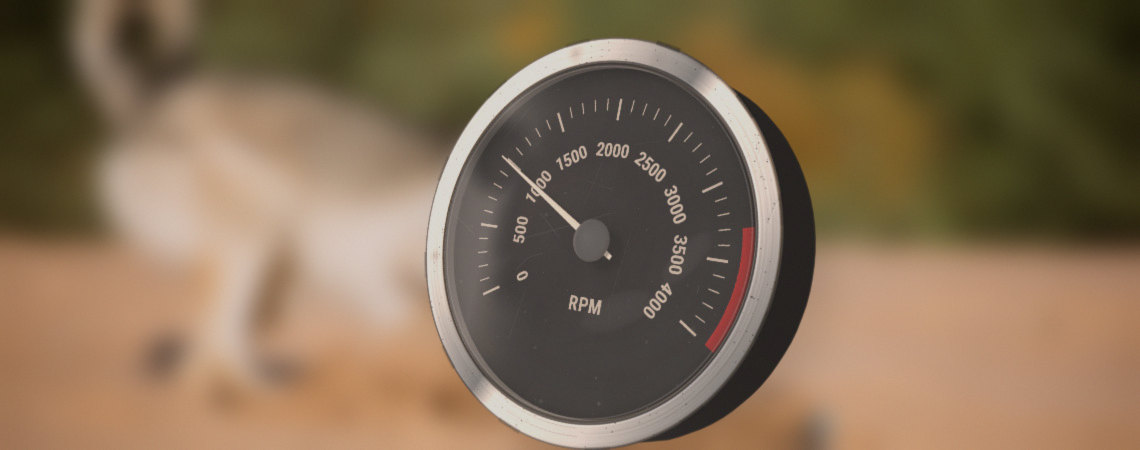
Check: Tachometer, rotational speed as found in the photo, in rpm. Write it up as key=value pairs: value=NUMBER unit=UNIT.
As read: value=1000 unit=rpm
